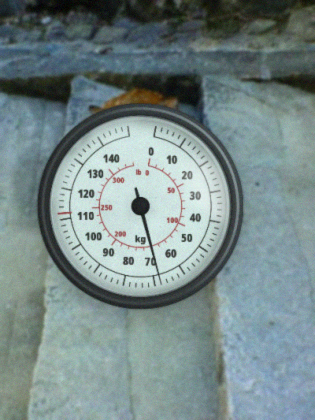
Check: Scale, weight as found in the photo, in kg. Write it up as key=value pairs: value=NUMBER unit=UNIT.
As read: value=68 unit=kg
